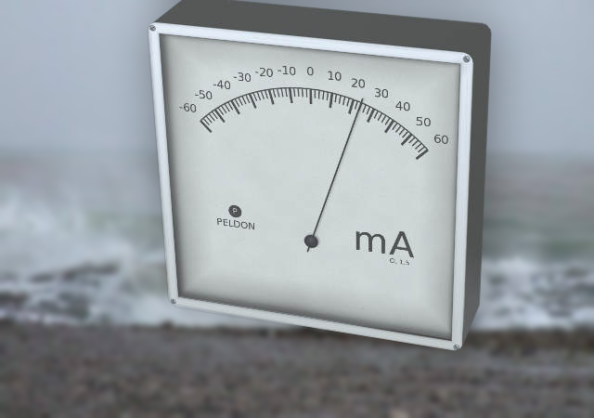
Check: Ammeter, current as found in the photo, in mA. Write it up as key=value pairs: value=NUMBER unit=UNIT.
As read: value=24 unit=mA
